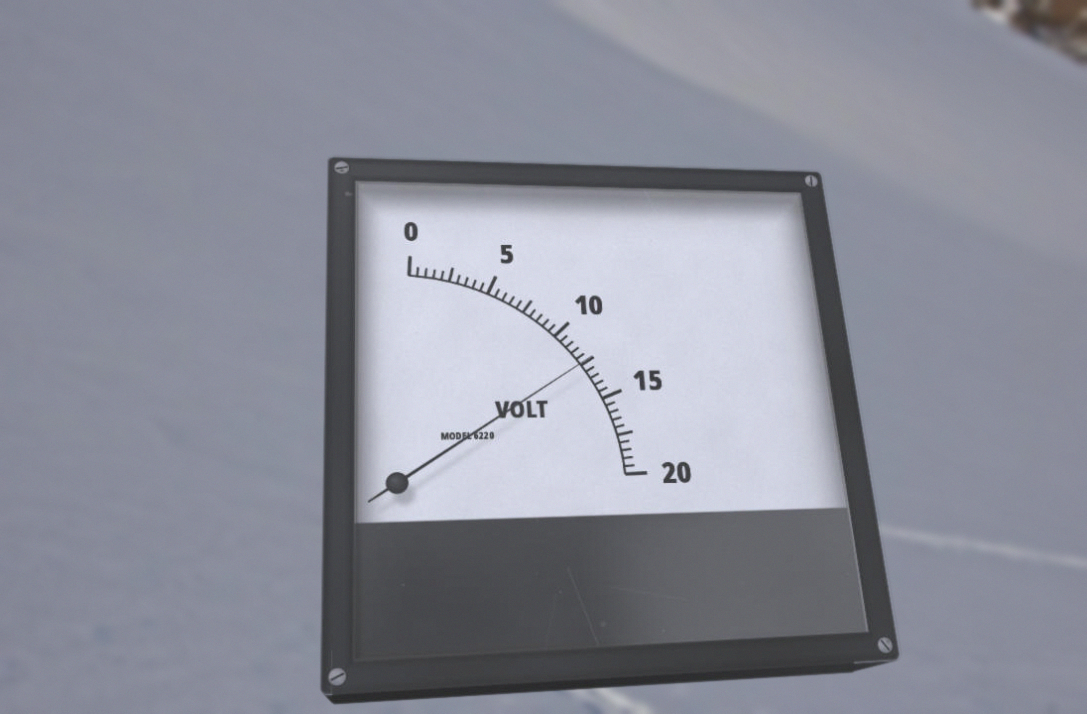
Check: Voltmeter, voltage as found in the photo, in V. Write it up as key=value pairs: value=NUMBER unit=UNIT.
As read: value=12.5 unit=V
